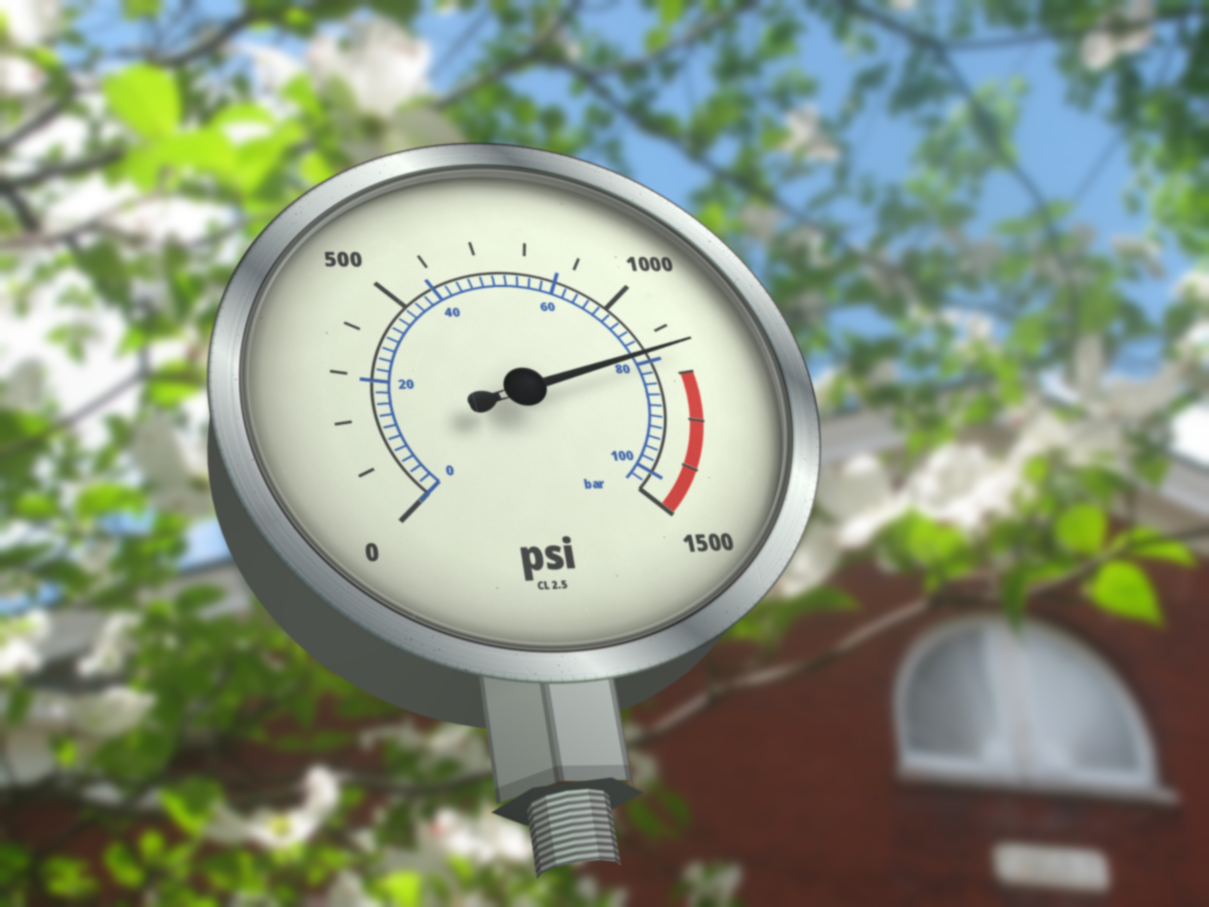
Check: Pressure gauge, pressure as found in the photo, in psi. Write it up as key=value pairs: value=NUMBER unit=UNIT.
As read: value=1150 unit=psi
